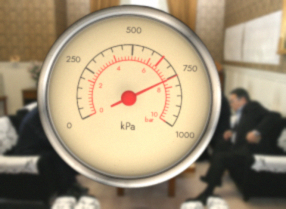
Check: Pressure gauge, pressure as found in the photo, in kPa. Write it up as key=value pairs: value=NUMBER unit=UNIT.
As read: value=750 unit=kPa
